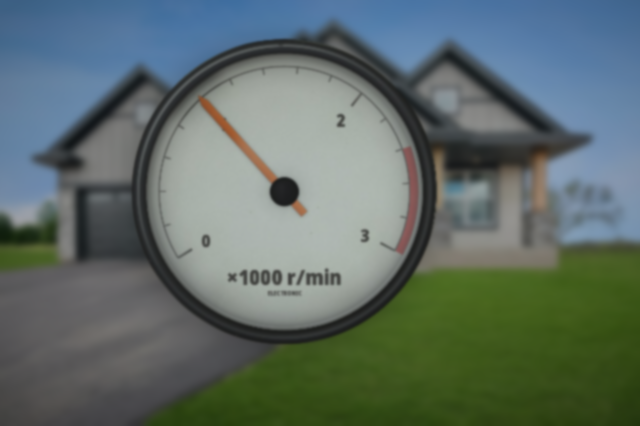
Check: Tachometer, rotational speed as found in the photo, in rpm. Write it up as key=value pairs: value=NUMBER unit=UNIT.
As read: value=1000 unit=rpm
